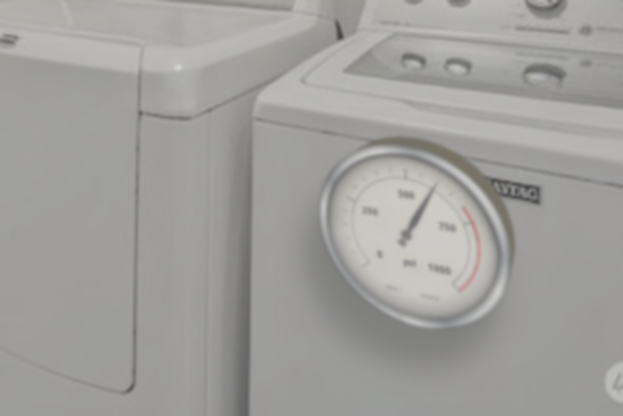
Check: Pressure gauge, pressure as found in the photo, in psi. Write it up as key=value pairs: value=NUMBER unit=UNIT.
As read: value=600 unit=psi
